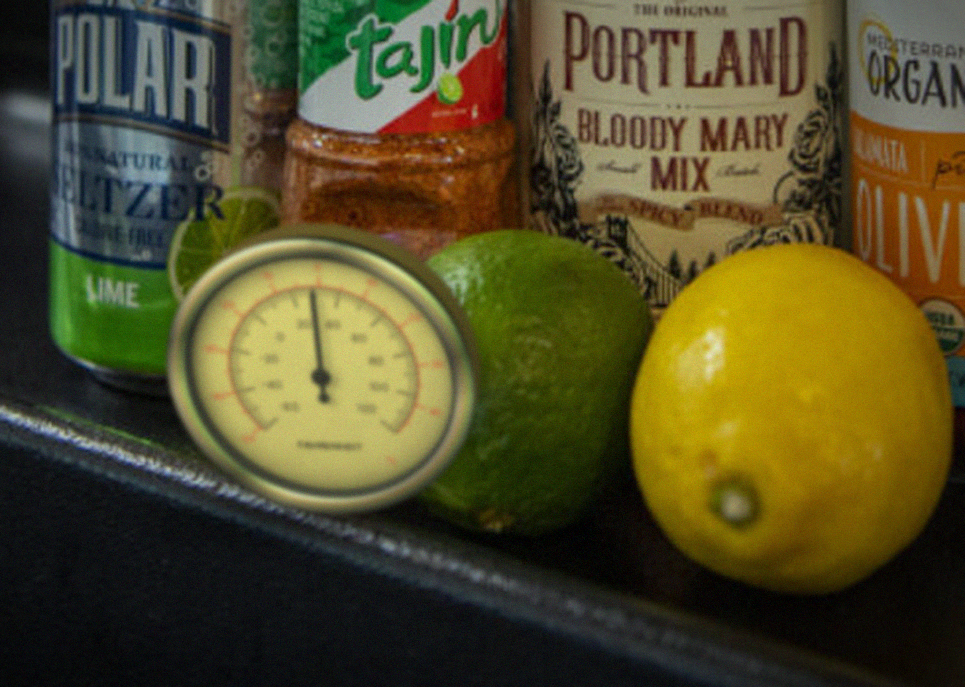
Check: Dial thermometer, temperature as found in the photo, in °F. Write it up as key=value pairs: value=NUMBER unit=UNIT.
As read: value=30 unit=°F
